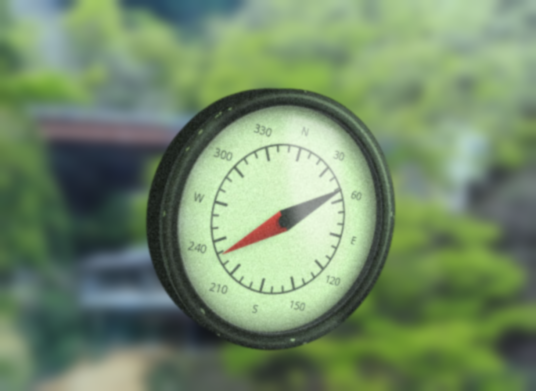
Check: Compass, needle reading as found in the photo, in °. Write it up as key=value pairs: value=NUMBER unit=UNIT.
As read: value=230 unit=°
